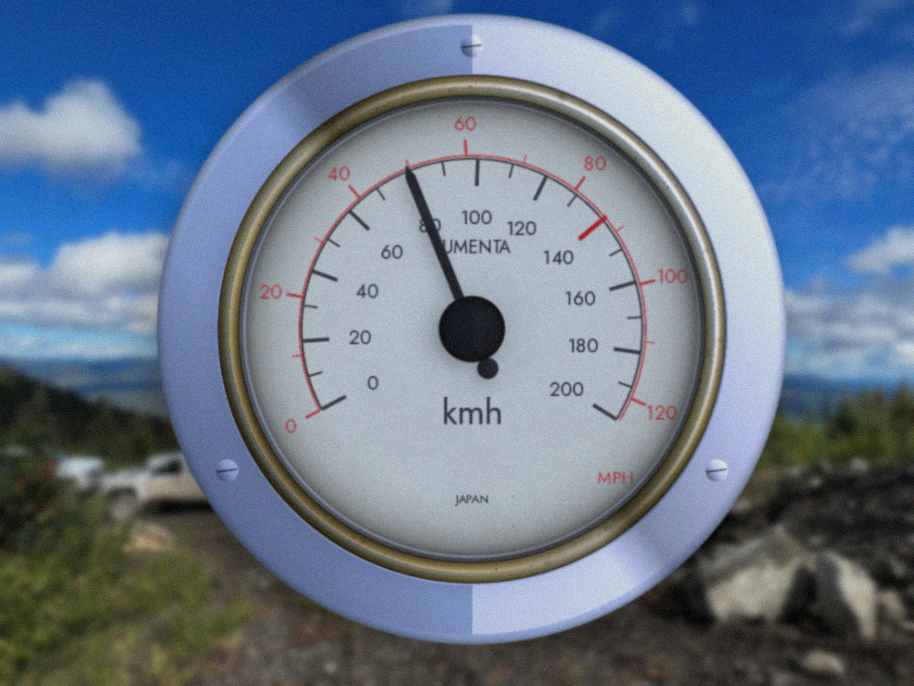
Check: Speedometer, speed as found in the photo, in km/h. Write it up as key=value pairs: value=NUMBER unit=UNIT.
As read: value=80 unit=km/h
